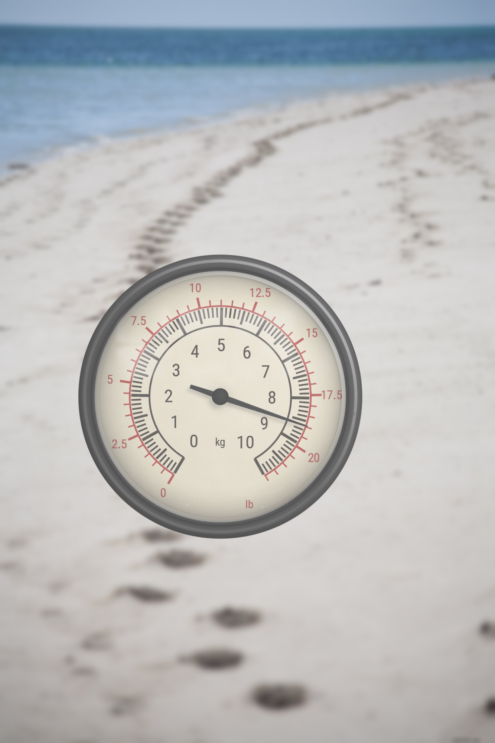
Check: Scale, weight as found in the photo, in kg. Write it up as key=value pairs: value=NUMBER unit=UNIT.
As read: value=8.6 unit=kg
